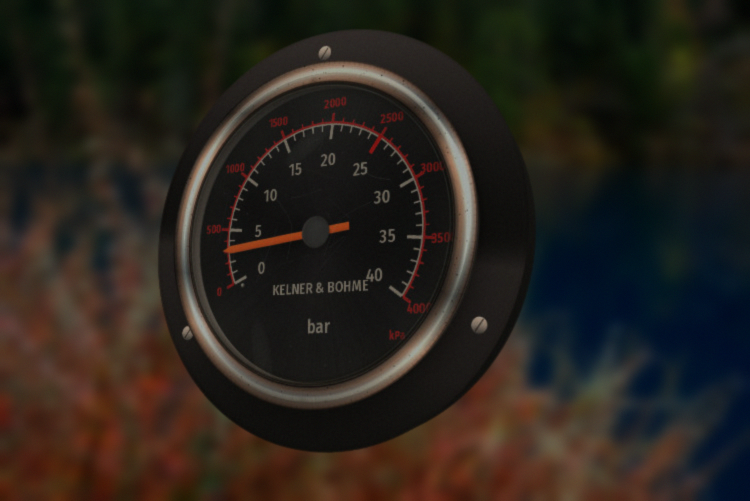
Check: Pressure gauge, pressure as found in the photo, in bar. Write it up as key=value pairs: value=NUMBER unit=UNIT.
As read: value=3 unit=bar
